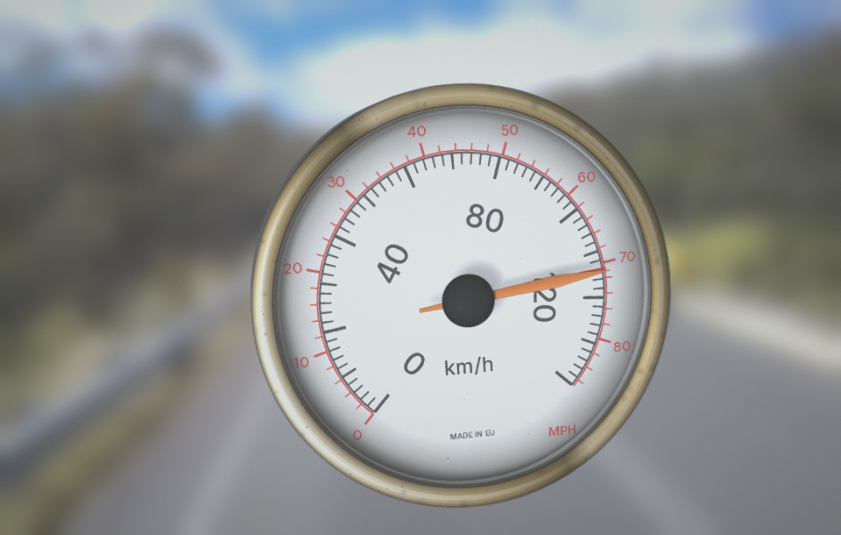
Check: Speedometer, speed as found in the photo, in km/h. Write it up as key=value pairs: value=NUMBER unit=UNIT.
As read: value=114 unit=km/h
